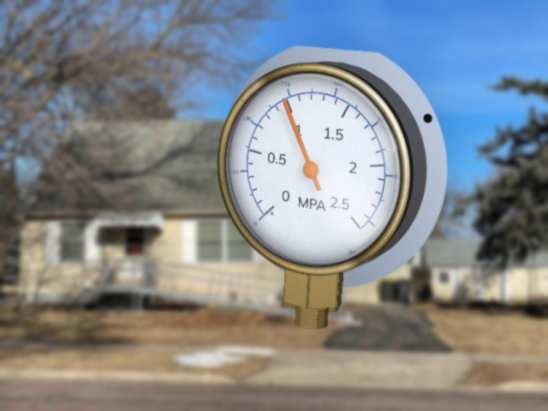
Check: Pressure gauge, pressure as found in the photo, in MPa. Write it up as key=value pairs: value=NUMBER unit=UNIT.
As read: value=1 unit=MPa
